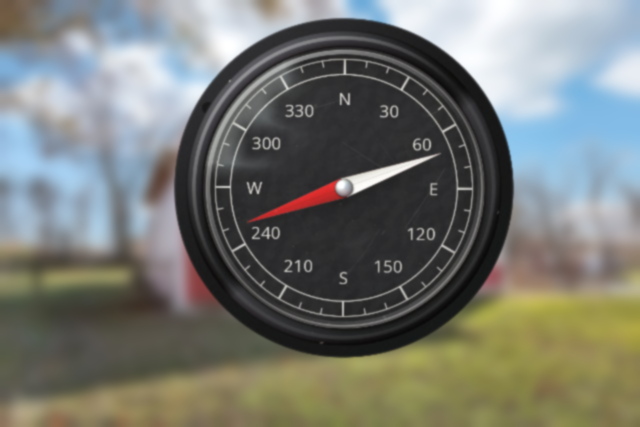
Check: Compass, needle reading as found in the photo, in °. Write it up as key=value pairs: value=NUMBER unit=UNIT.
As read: value=250 unit=°
